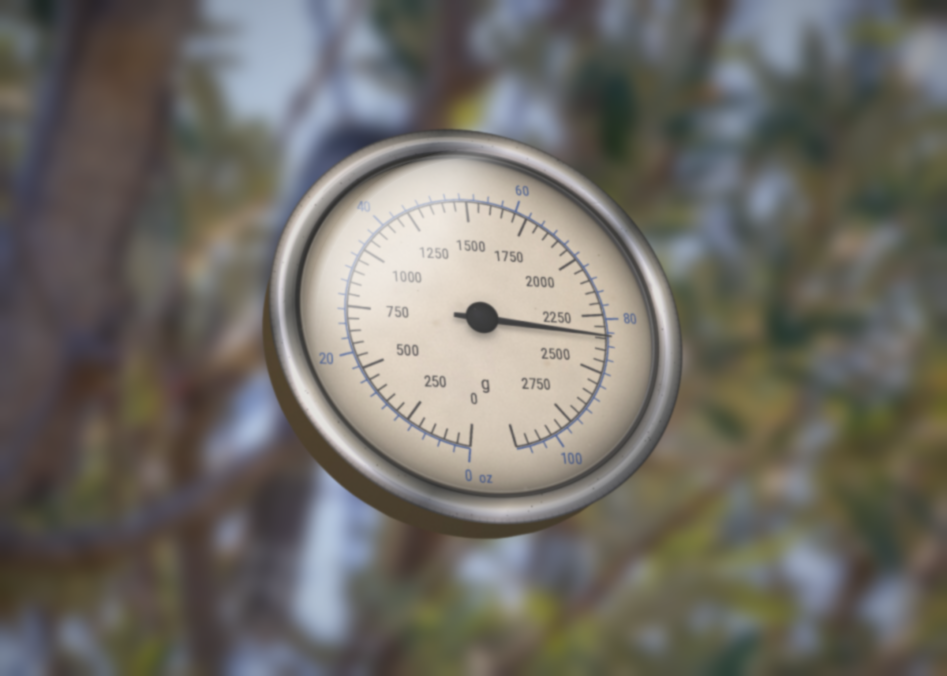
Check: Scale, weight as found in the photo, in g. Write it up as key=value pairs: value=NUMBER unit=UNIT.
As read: value=2350 unit=g
